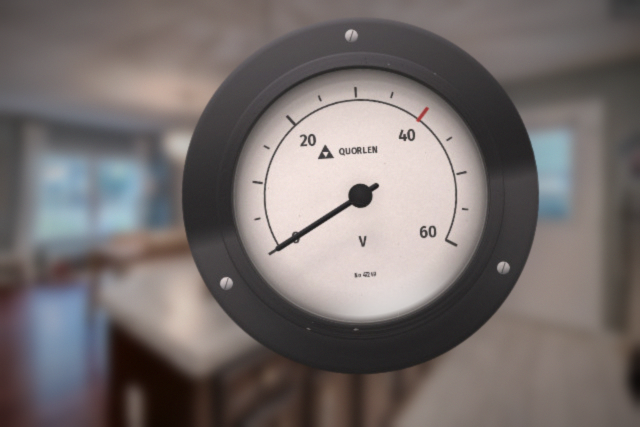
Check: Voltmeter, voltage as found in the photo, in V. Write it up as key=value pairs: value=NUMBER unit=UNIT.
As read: value=0 unit=V
